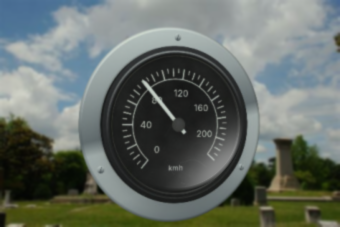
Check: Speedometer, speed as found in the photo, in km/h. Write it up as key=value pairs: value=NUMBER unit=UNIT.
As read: value=80 unit=km/h
